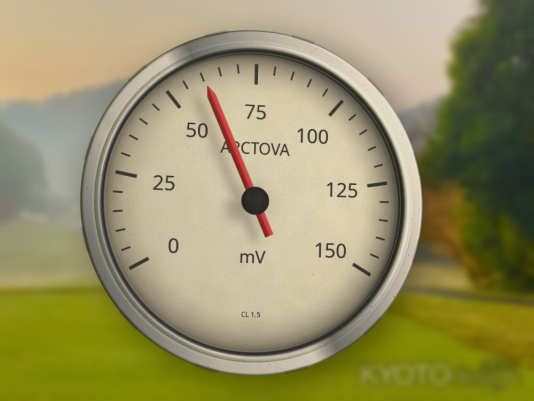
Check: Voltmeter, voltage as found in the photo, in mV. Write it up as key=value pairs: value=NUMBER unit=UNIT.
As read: value=60 unit=mV
